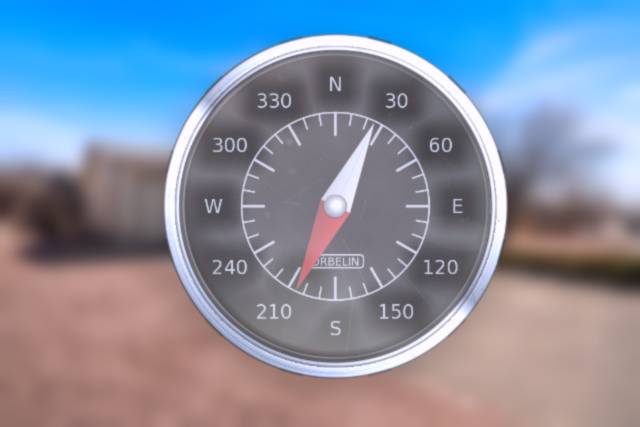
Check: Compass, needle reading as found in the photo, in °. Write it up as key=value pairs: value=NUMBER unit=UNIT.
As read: value=205 unit=°
